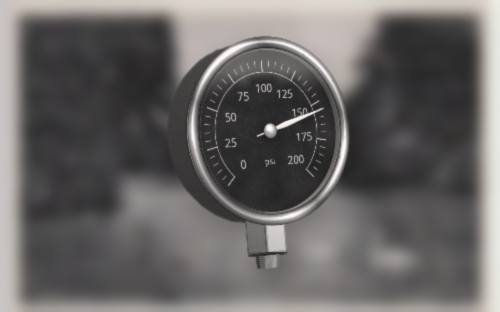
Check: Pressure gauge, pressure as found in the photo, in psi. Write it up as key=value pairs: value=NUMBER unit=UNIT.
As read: value=155 unit=psi
